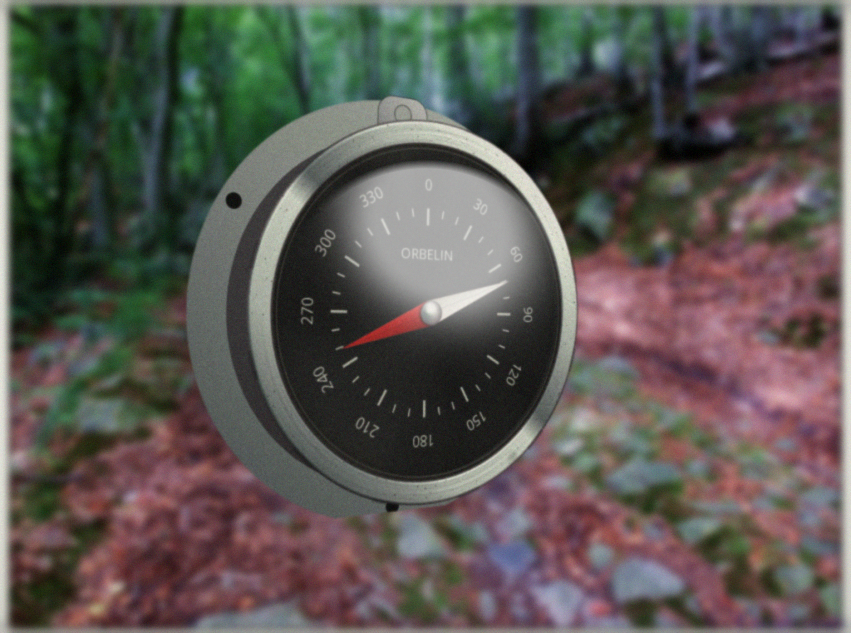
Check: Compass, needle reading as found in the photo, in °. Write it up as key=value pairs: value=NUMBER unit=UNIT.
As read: value=250 unit=°
